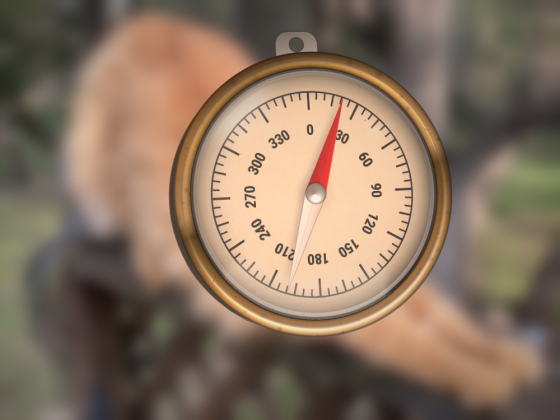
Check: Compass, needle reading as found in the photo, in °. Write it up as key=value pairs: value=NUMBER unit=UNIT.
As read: value=20 unit=°
